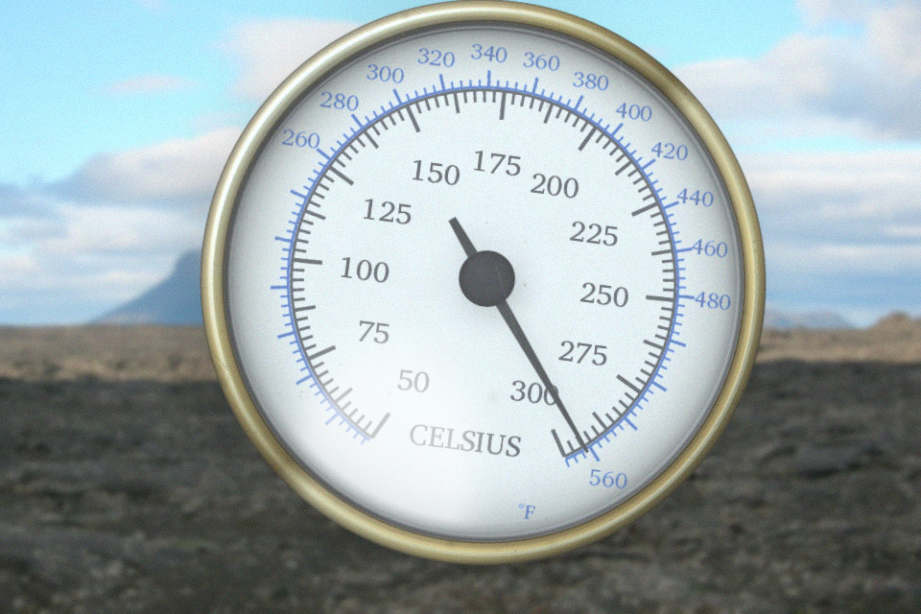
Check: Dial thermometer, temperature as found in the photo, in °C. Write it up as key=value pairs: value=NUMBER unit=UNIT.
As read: value=295 unit=°C
